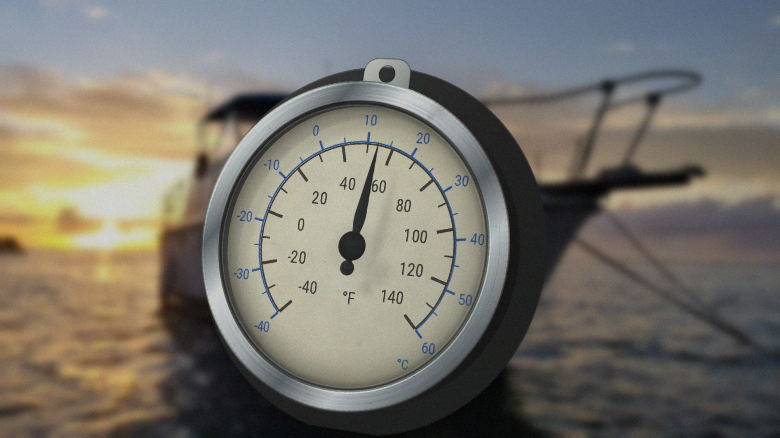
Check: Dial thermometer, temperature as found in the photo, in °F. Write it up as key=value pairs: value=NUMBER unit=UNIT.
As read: value=55 unit=°F
